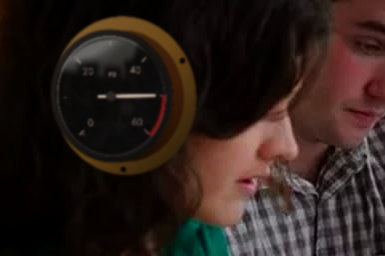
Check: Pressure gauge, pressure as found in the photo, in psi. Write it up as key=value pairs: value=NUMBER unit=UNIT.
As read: value=50 unit=psi
